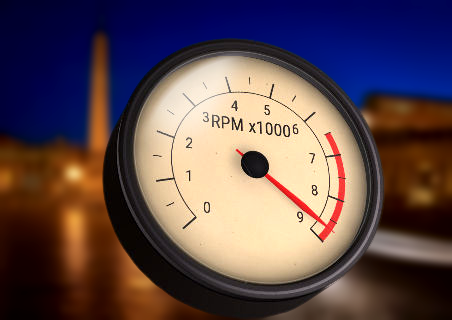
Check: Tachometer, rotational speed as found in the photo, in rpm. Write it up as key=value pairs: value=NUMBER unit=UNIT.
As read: value=8750 unit=rpm
